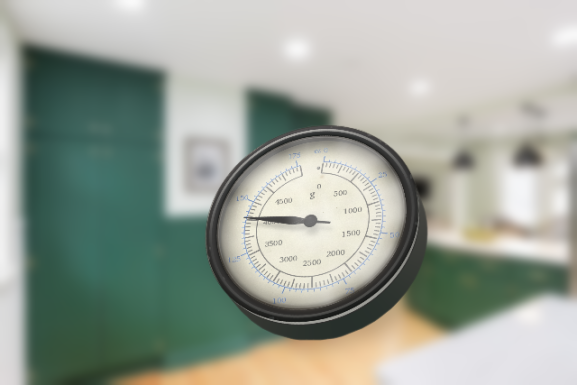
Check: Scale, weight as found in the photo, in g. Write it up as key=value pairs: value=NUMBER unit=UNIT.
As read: value=4000 unit=g
